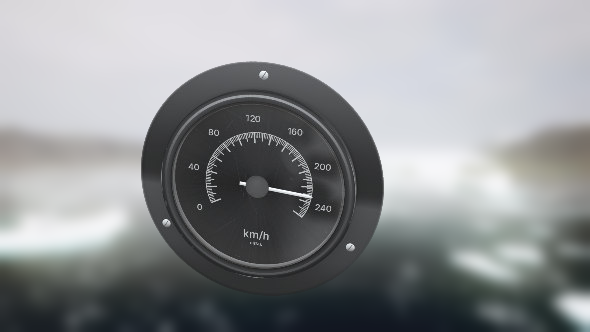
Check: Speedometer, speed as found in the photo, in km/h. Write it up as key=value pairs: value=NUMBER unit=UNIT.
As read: value=230 unit=km/h
